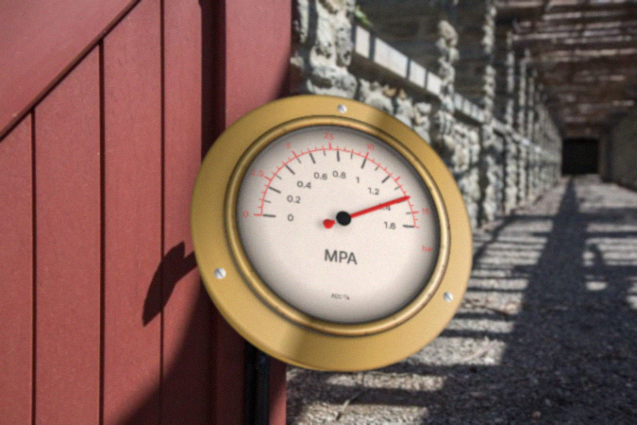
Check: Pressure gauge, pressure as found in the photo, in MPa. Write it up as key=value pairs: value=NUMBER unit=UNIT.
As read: value=1.4 unit=MPa
